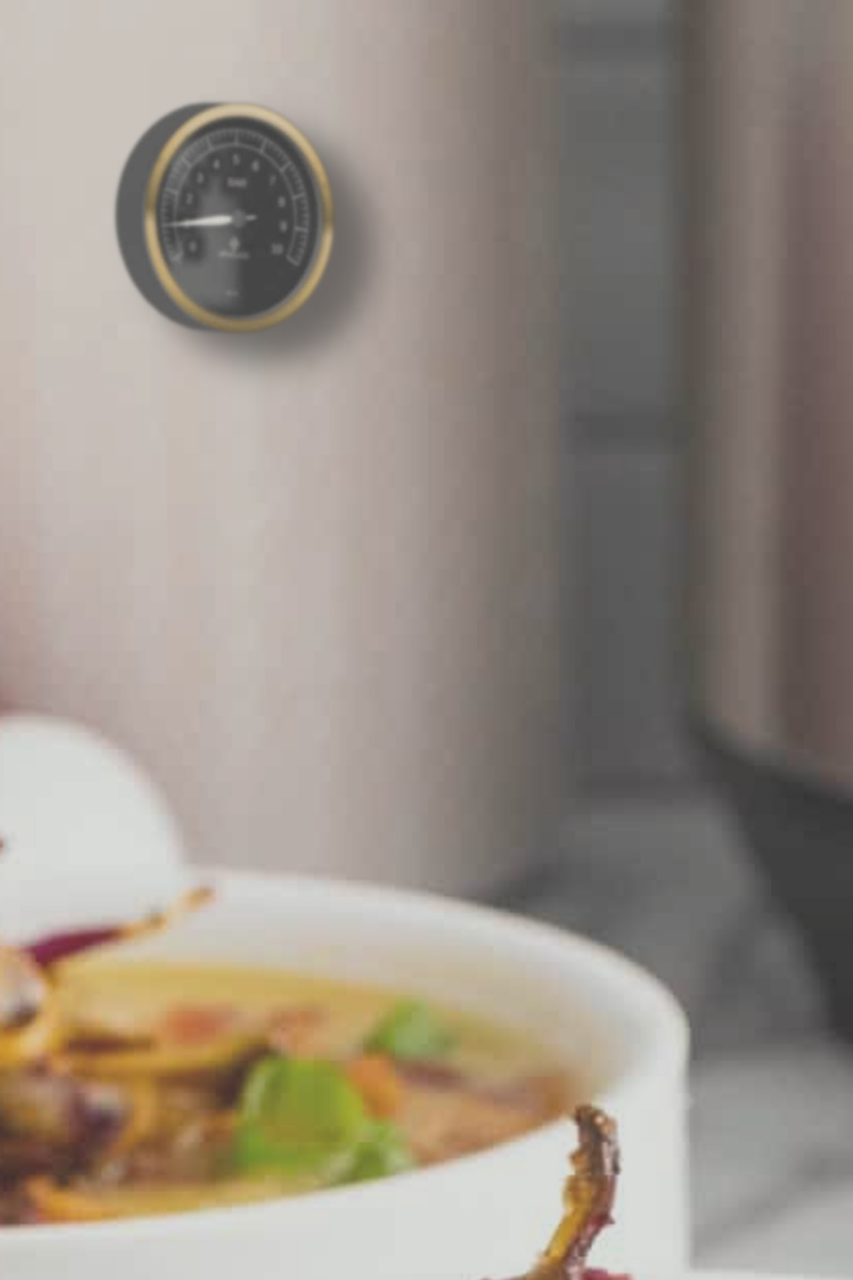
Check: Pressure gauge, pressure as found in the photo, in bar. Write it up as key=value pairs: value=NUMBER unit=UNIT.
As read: value=1 unit=bar
